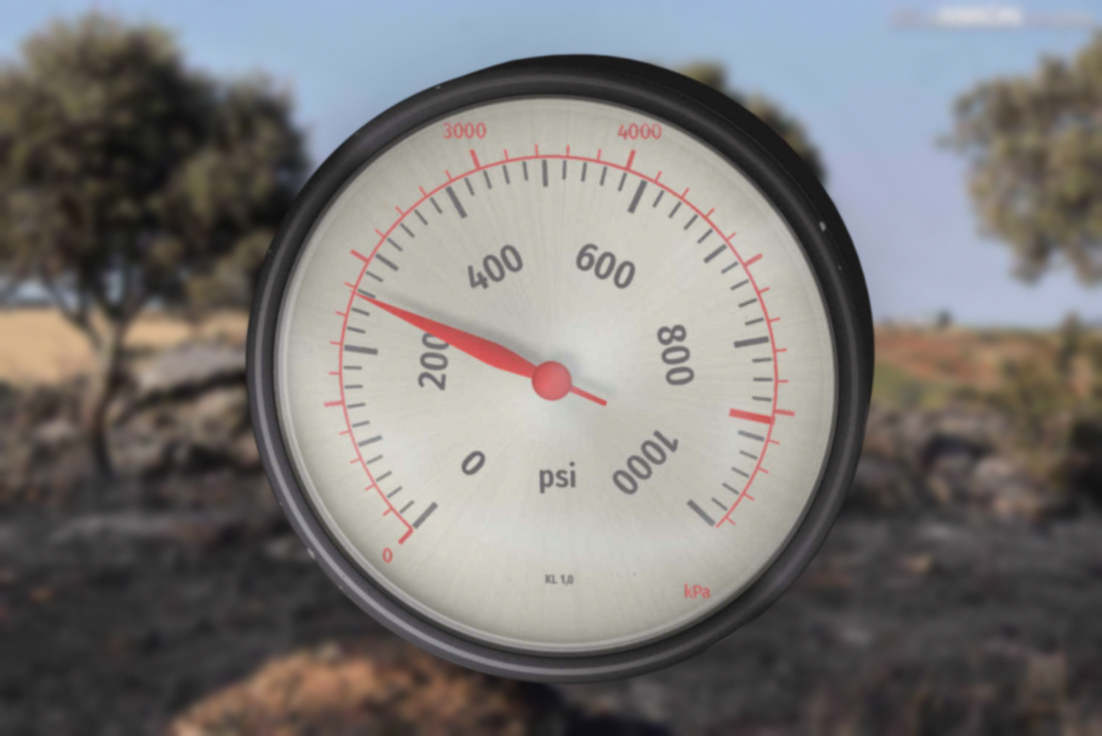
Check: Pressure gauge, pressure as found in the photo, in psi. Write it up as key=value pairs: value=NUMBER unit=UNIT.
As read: value=260 unit=psi
